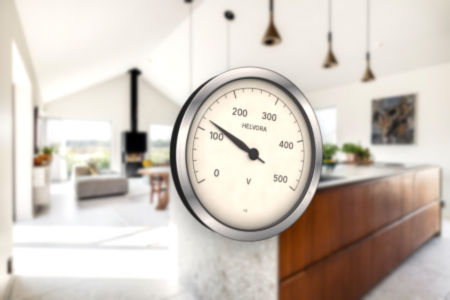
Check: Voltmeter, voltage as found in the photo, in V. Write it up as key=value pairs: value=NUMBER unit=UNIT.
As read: value=120 unit=V
